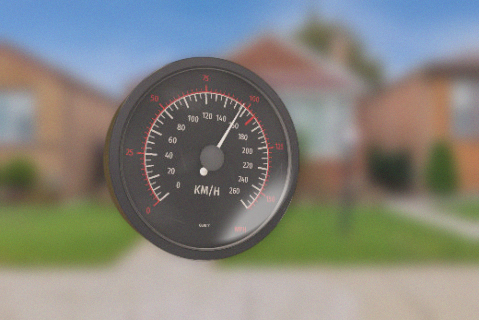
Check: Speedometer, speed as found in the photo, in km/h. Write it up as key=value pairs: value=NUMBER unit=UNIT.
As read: value=155 unit=km/h
